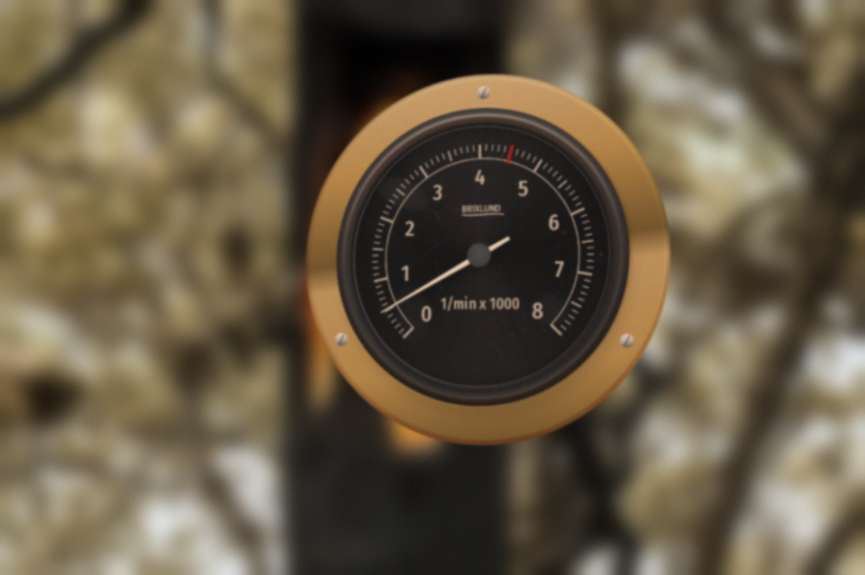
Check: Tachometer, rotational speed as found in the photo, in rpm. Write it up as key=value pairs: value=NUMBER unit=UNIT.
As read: value=500 unit=rpm
